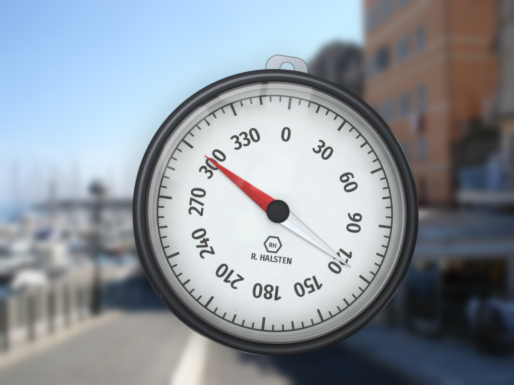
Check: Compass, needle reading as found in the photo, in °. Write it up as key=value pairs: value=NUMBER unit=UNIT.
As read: value=300 unit=°
